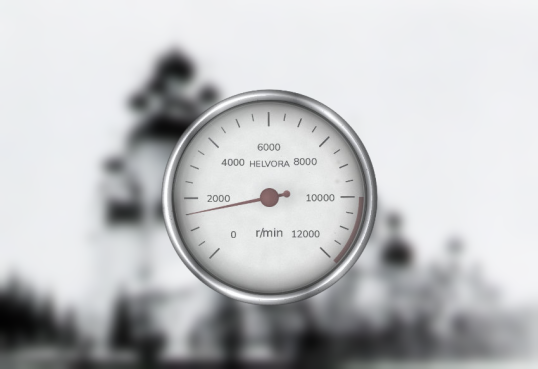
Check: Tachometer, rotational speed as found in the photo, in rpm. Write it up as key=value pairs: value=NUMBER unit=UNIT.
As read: value=1500 unit=rpm
